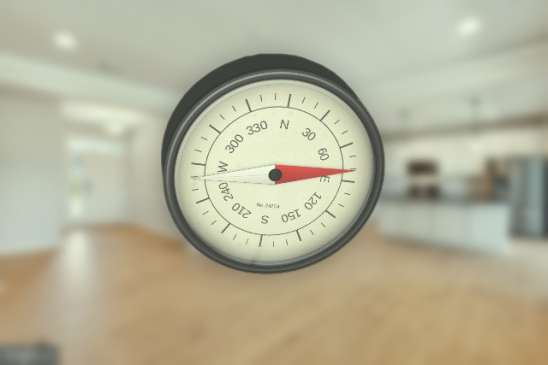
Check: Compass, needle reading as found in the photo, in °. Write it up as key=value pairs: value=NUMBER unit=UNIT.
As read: value=80 unit=°
